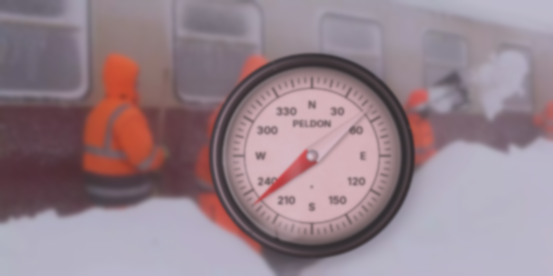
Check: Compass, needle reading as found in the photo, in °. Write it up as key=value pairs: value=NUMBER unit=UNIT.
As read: value=230 unit=°
